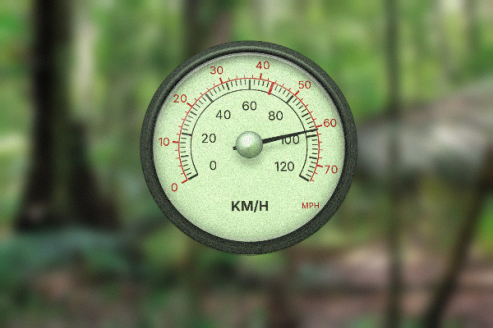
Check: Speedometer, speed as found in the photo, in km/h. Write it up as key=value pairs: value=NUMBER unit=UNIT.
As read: value=98 unit=km/h
